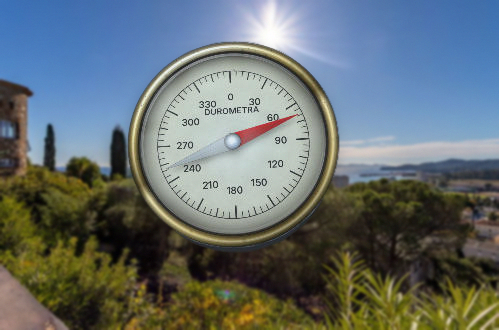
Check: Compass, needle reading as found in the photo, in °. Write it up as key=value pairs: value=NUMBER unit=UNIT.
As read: value=70 unit=°
